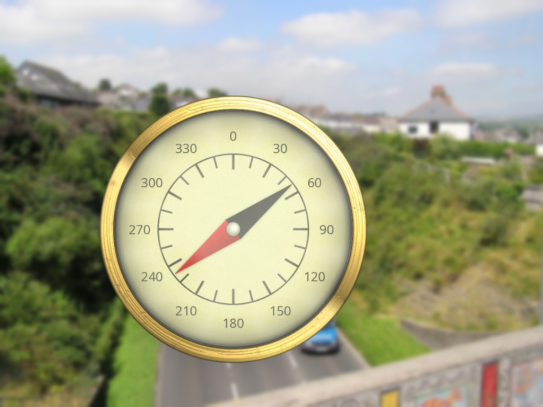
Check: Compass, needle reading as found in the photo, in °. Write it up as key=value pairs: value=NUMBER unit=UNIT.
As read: value=232.5 unit=°
